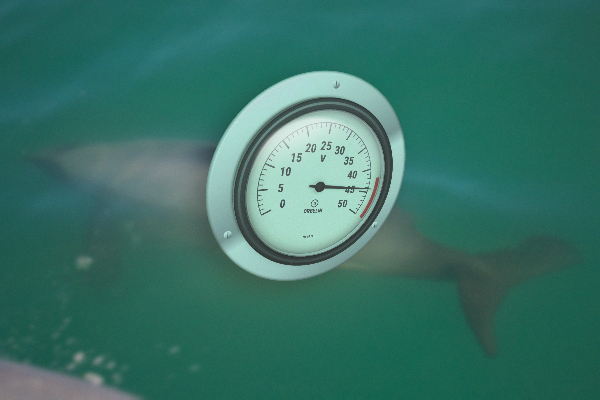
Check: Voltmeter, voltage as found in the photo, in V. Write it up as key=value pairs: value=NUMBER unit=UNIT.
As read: value=44 unit=V
